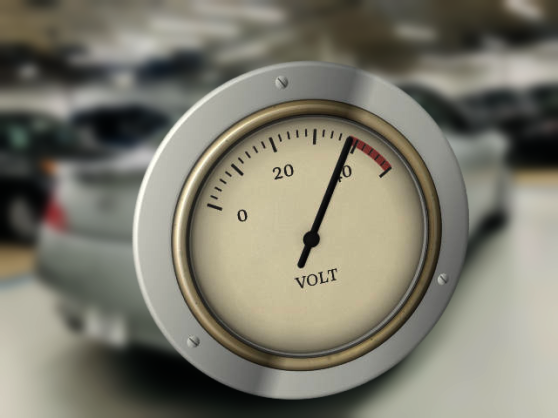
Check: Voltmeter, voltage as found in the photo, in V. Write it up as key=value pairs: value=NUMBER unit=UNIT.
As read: value=38 unit=V
